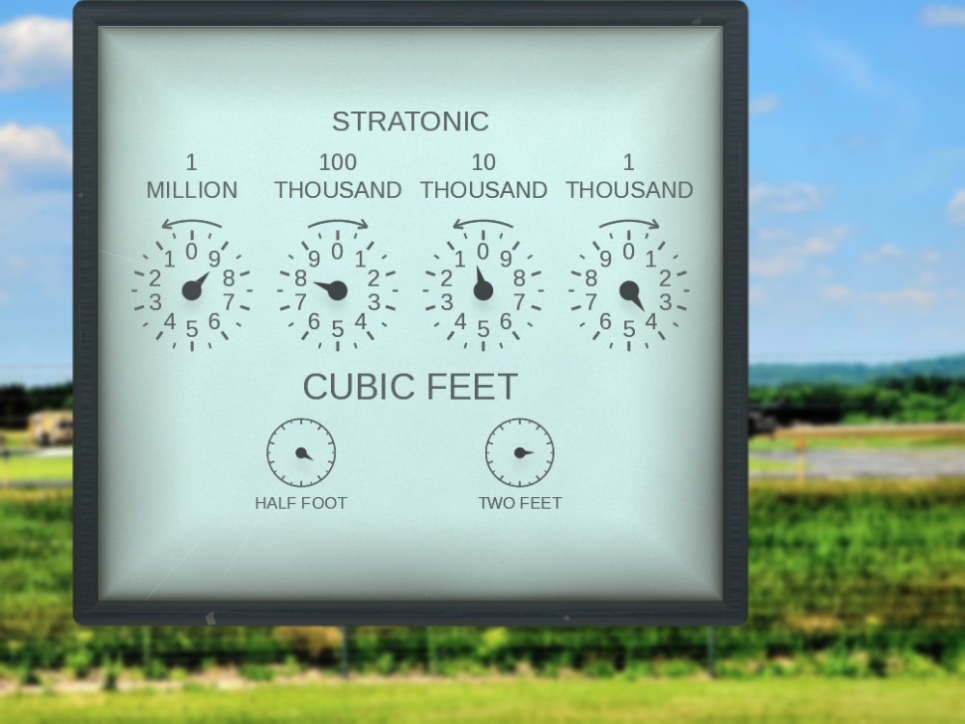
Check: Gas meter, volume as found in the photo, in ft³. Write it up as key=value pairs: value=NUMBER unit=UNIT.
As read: value=880400 unit=ft³
